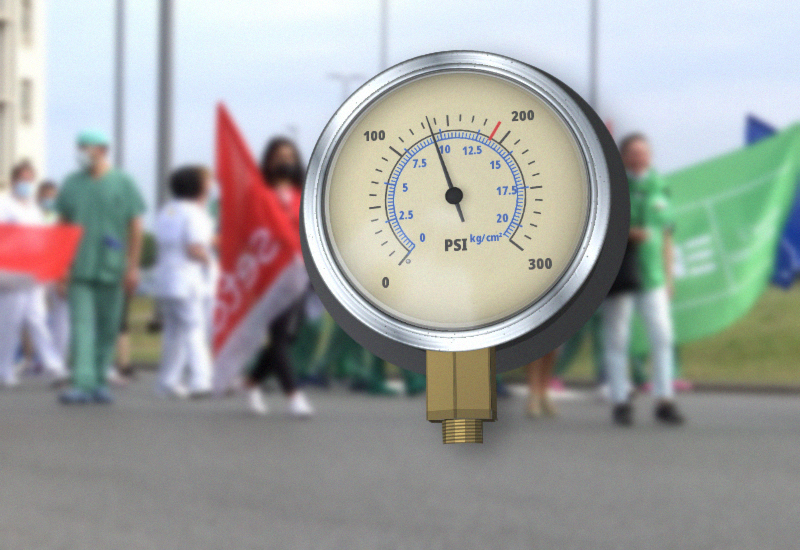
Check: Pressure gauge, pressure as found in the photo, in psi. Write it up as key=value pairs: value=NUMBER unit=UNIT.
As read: value=135 unit=psi
